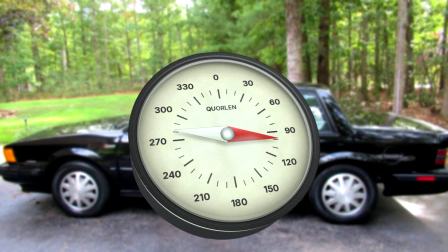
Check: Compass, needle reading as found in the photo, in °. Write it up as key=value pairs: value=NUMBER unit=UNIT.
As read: value=100 unit=°
